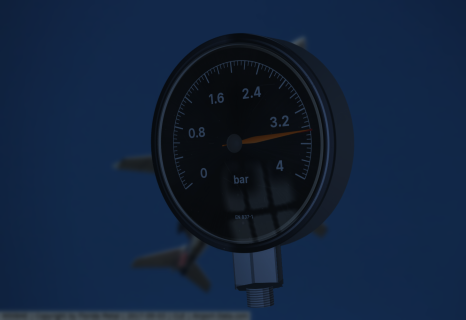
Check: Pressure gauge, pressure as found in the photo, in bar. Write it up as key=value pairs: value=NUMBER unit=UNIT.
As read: value=3.45 unit=bar
